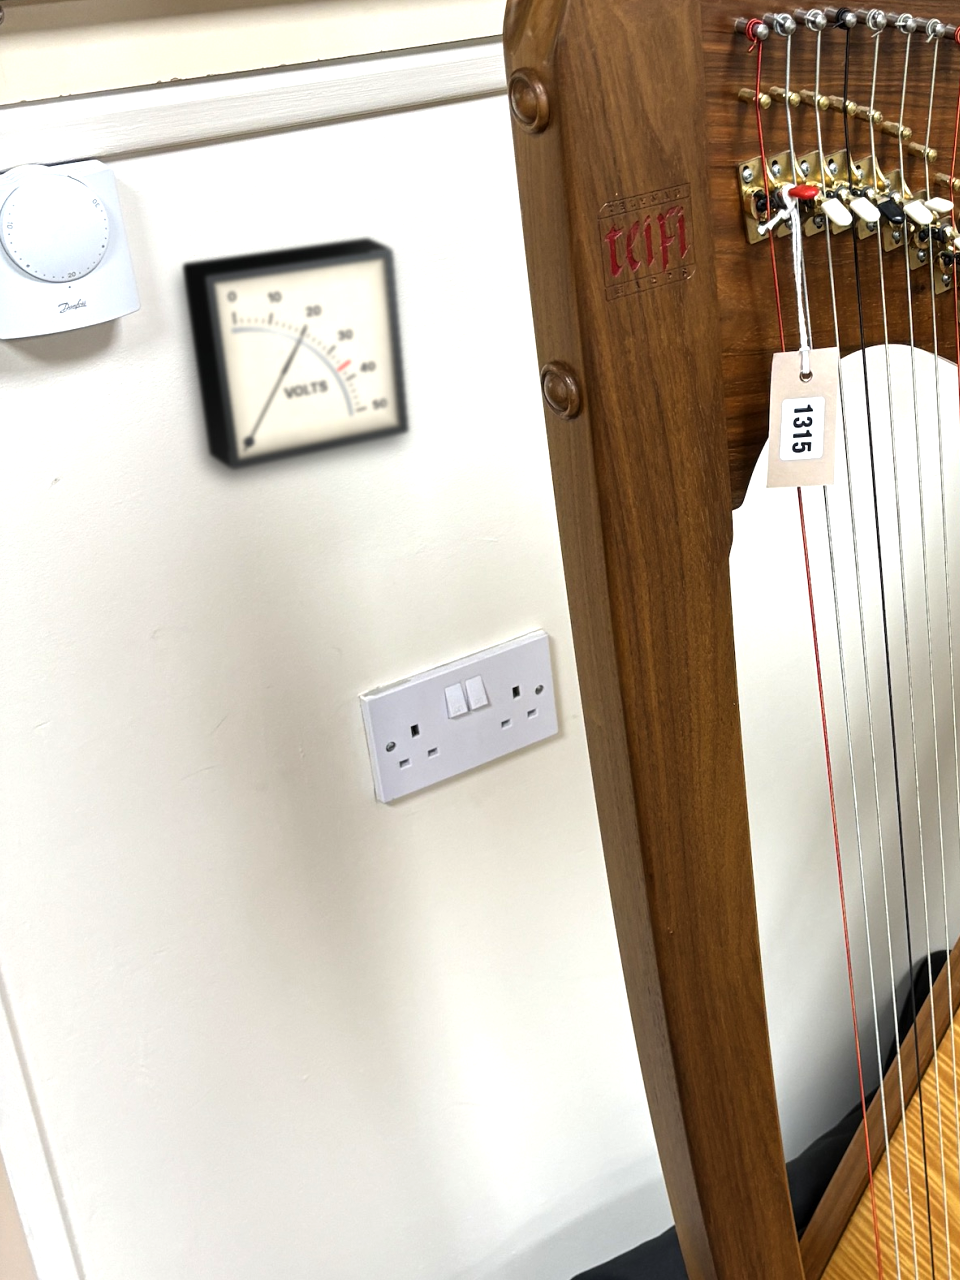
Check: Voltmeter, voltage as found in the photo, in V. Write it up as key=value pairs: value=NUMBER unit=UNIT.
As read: value=20 unit=V
